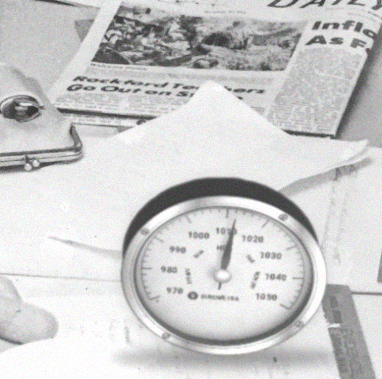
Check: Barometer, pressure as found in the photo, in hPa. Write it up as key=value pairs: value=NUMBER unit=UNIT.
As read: value=1012 unit=hPa
